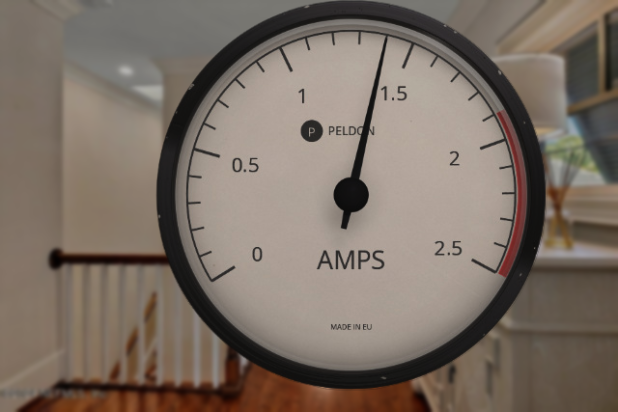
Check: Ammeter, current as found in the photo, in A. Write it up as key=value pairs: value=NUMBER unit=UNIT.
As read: value=1.4 unit=A
